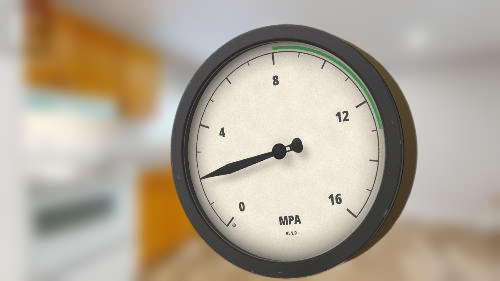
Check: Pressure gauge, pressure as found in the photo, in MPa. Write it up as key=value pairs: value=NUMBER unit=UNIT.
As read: value=2 unit=MPa
